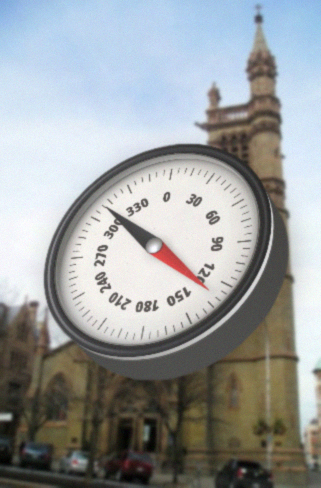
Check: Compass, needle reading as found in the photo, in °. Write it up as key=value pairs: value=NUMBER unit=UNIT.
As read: value=130 unit=°
